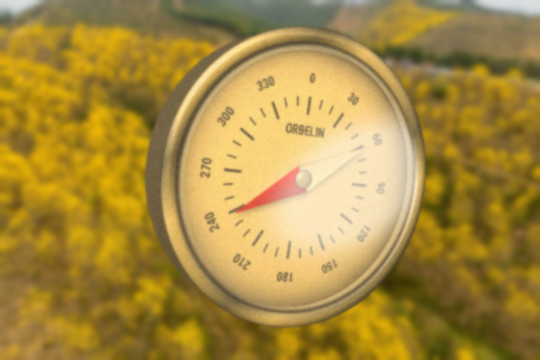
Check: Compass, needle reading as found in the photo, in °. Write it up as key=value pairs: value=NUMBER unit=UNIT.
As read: value=240 unit=°
